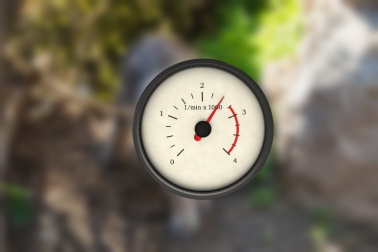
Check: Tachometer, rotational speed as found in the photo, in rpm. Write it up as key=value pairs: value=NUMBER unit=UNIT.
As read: value=2500 unit=rpm
